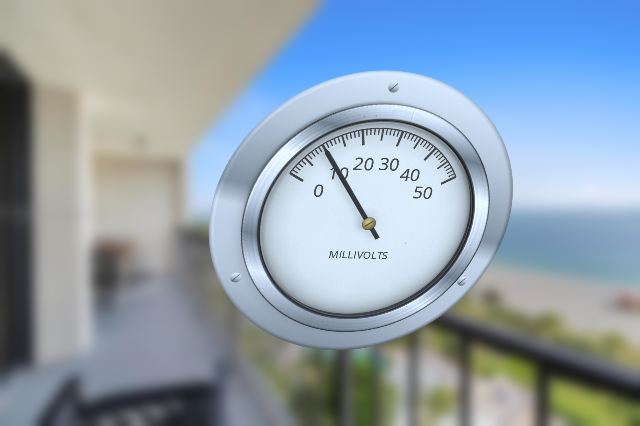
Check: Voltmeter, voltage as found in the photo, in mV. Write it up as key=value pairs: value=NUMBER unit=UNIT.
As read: value=10 unit=mV
